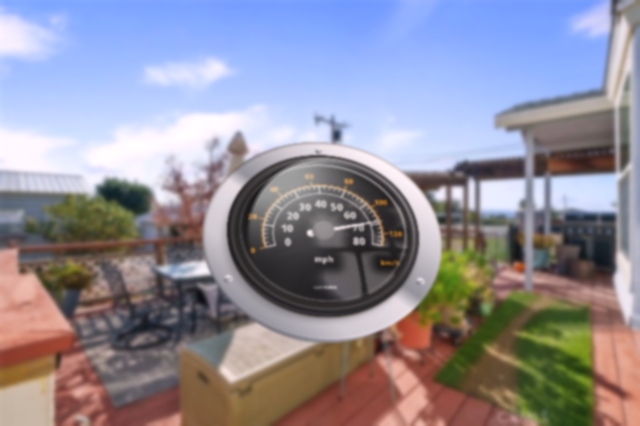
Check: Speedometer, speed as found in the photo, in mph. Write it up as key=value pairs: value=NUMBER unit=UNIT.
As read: value=70 unit=mph
